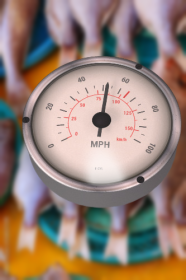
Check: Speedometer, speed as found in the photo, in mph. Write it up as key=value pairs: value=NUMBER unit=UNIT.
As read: value=52.5 unit=mph
